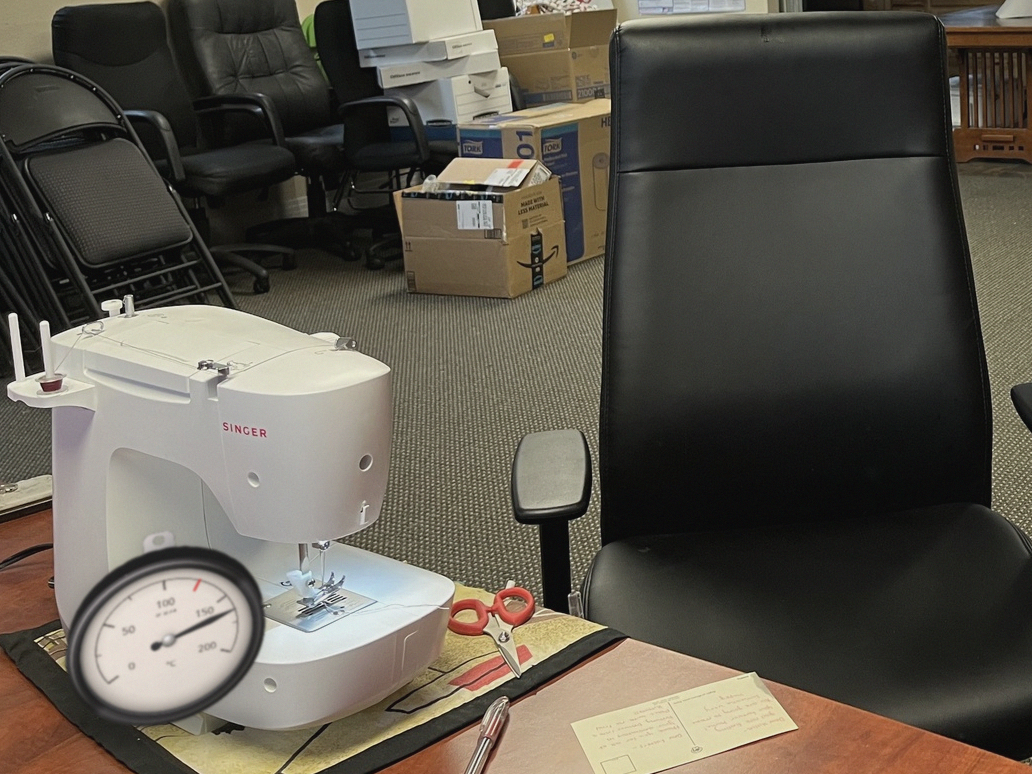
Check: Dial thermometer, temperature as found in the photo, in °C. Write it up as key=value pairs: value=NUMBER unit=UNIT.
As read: value=162.5 unit=°C
